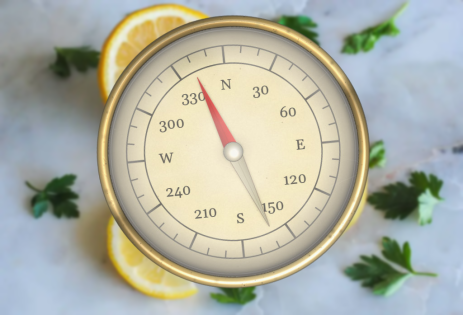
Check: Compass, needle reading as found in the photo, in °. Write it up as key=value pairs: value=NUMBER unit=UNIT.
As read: value=340 unit=°
